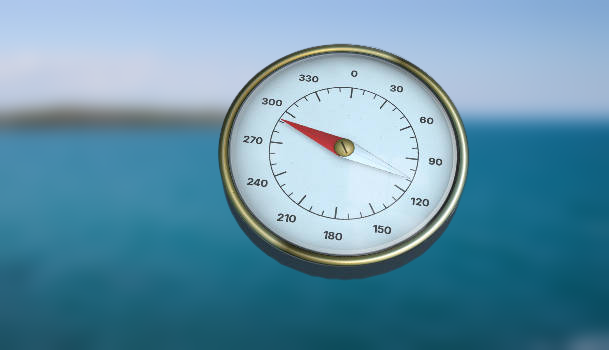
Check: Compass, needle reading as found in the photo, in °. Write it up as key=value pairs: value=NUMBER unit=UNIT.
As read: value=290 unit=°
